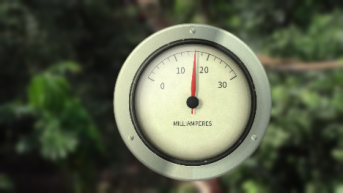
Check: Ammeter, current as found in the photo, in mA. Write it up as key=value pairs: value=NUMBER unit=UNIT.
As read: value=16 unit=mA
